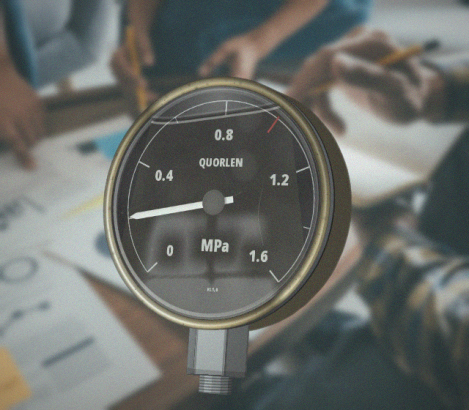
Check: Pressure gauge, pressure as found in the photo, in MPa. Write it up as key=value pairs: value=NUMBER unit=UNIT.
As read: value=0.2 unit=MPa
